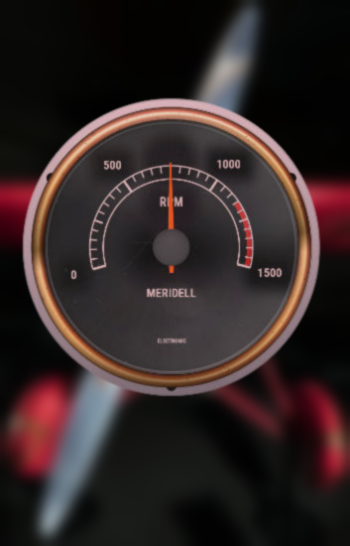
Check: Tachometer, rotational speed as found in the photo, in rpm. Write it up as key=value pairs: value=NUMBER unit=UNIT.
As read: value=750 unit=rpm
